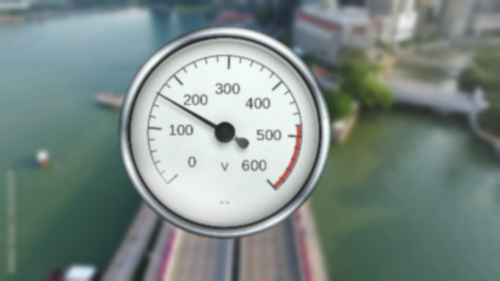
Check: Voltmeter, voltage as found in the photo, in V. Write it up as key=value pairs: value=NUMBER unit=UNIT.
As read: value=160 unit=V
